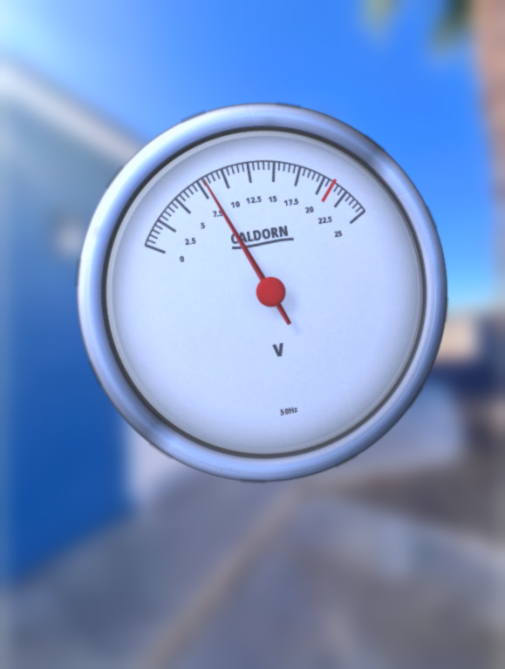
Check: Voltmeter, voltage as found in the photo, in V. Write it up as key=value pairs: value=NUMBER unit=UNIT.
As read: value=8 unit=V
